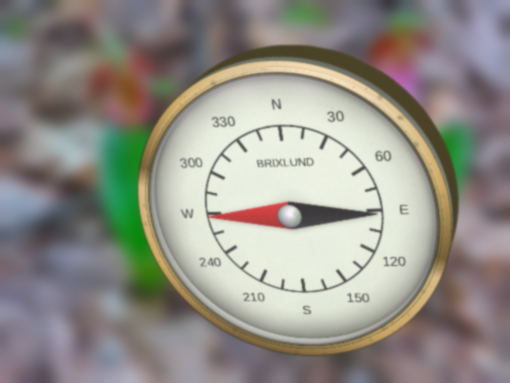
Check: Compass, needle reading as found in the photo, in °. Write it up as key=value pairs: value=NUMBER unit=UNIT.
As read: value=270 unit=°
